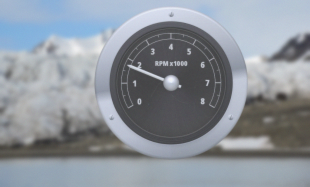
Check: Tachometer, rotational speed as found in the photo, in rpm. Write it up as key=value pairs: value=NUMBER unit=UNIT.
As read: value=1750 unit=rpm
